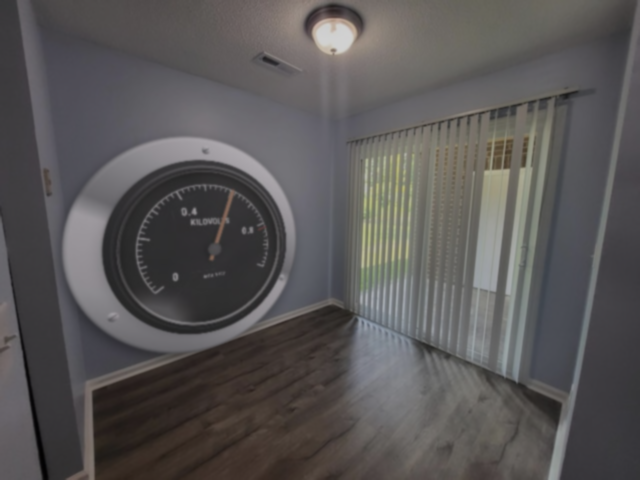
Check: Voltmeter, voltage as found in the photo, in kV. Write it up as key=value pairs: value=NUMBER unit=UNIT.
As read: value=0.6 unit=kV
